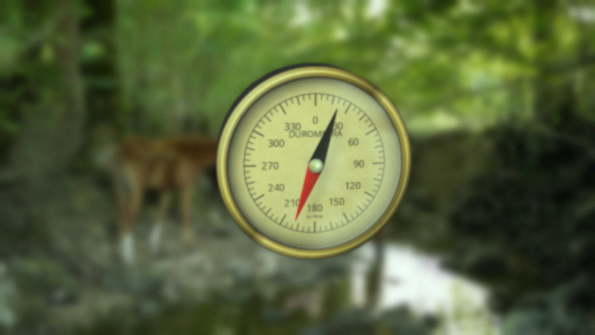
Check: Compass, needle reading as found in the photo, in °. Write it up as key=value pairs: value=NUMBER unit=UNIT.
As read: value=200 unit=°
